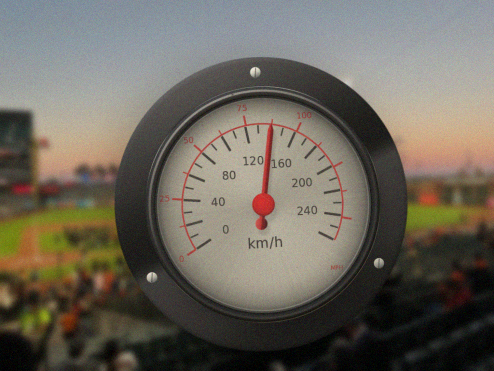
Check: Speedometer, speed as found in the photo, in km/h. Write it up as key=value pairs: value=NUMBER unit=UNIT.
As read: value=140 unit=km/h
